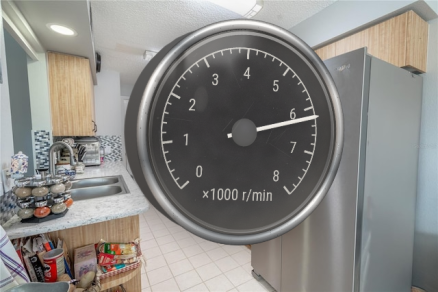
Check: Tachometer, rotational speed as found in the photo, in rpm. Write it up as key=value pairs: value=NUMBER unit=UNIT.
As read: value=6200 unit=rpm
